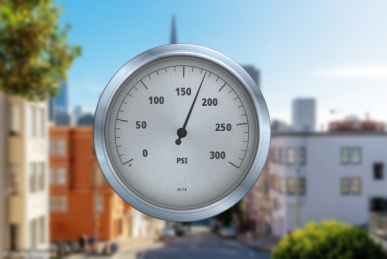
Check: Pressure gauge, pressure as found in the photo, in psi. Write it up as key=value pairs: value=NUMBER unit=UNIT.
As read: value=175 unit=psi
